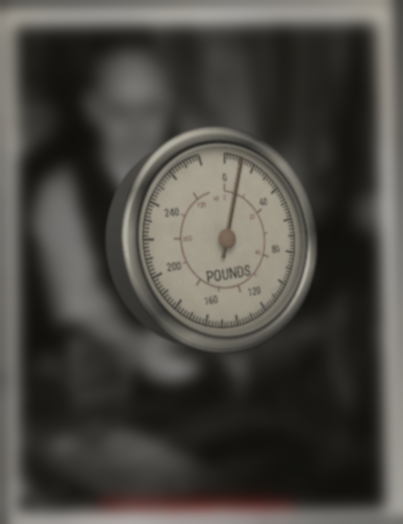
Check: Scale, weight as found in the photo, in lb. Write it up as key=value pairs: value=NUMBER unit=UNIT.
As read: value=10 unit=lb
